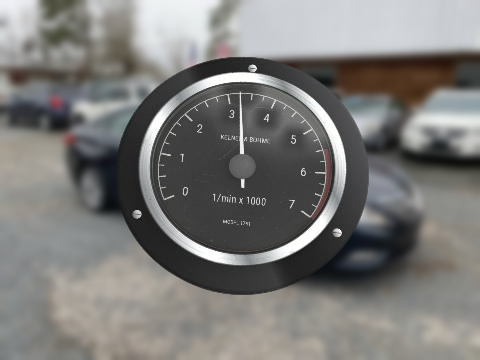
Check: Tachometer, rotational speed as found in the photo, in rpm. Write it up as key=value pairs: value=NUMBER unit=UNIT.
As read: value=3250 unit=rpm
